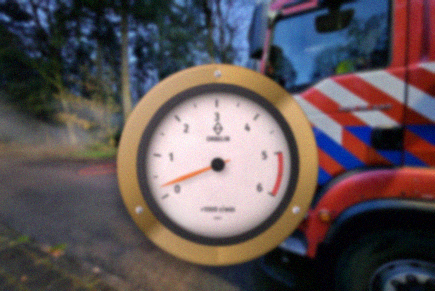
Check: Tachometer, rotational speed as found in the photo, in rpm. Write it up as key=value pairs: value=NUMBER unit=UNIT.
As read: value=250 unit=rpm
